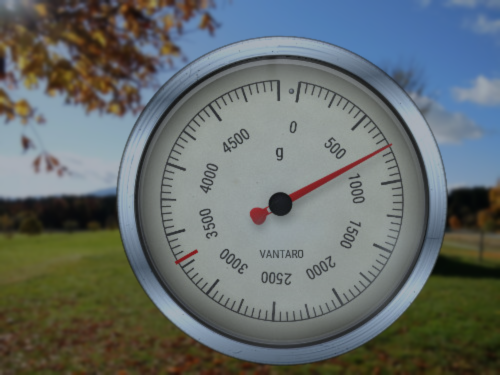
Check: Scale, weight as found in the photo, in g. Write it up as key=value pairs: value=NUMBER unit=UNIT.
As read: value=750 unit=g
